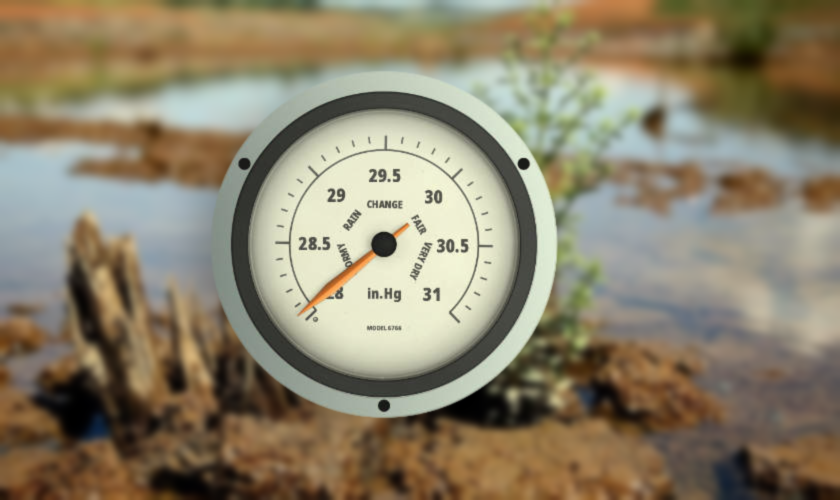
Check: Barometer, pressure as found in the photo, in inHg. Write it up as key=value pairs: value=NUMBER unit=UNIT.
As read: value=28.05 unit=inHg
